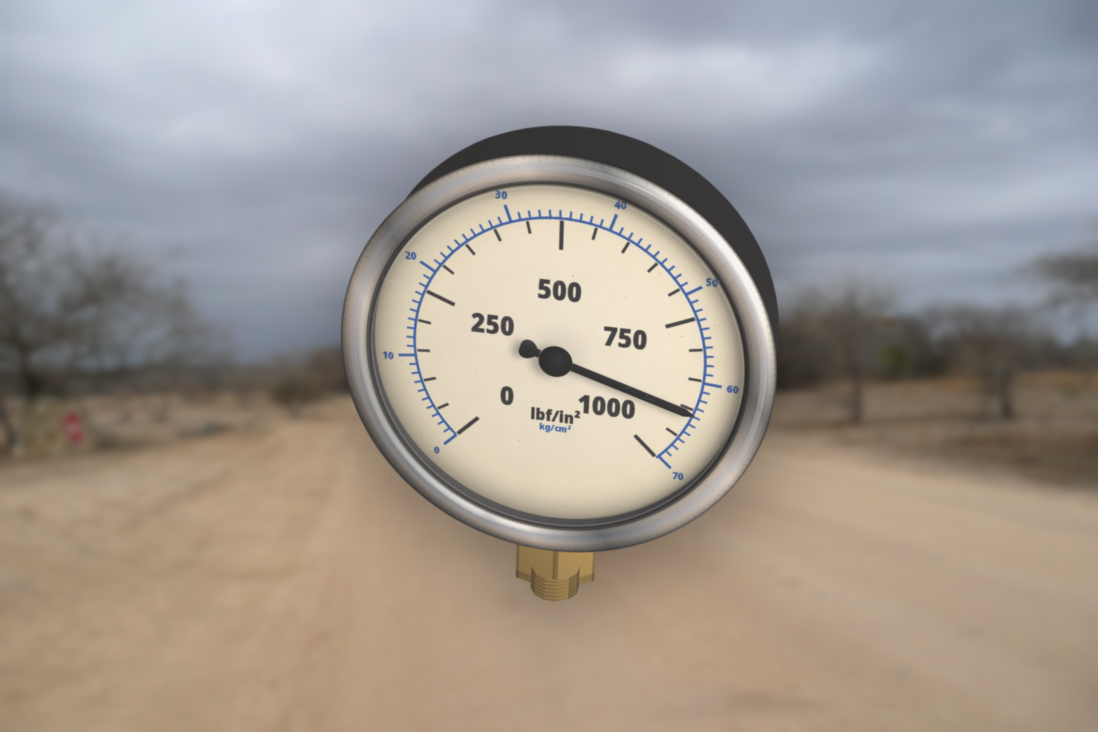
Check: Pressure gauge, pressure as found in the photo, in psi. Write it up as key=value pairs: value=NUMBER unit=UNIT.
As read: value=900 unit=psi
